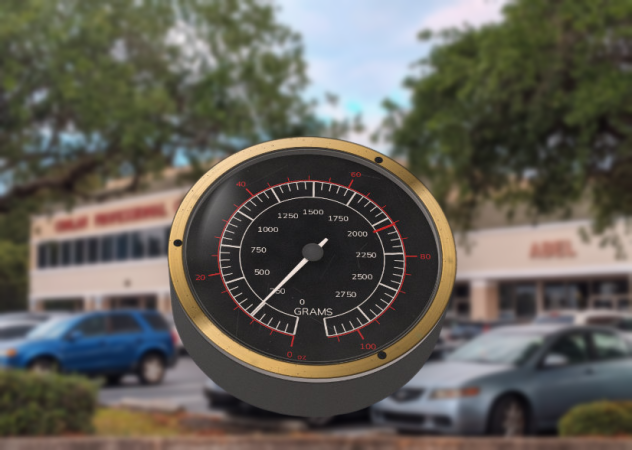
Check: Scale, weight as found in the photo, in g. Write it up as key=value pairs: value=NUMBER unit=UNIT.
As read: value=250 unit=g
